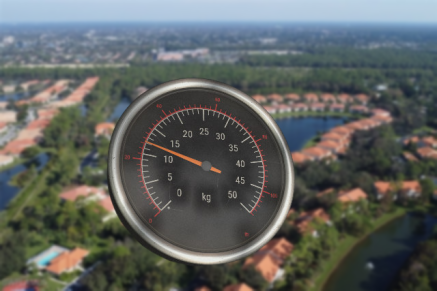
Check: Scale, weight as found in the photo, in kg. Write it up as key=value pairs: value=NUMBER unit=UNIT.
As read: value=12 unit=kg
